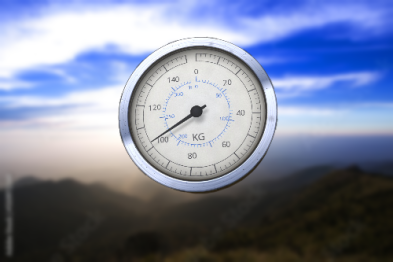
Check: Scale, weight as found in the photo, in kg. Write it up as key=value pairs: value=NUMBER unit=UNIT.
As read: value=102 unit=kg
